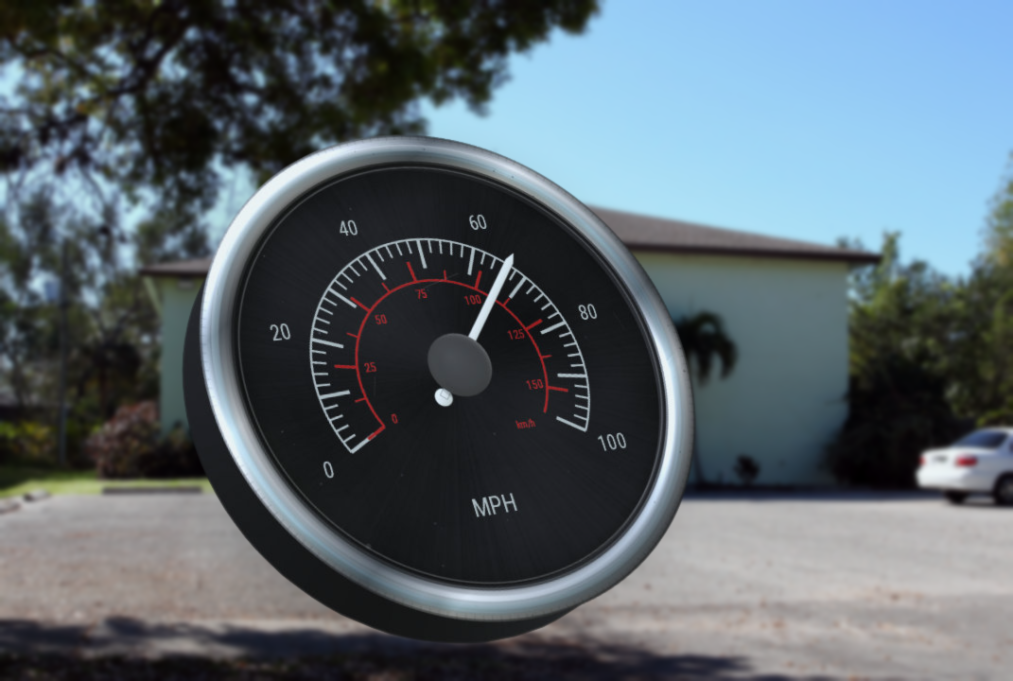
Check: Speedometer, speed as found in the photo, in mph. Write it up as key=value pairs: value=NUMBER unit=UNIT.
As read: value=66 unit=mph
